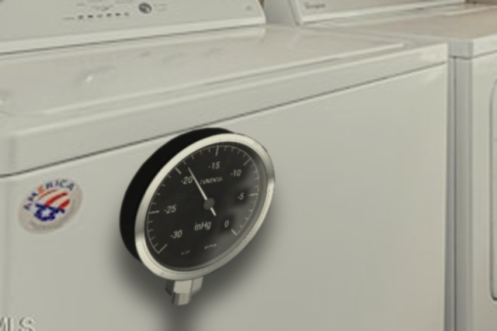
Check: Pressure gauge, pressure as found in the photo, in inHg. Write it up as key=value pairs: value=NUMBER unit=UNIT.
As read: value=-19 unit=inHg
